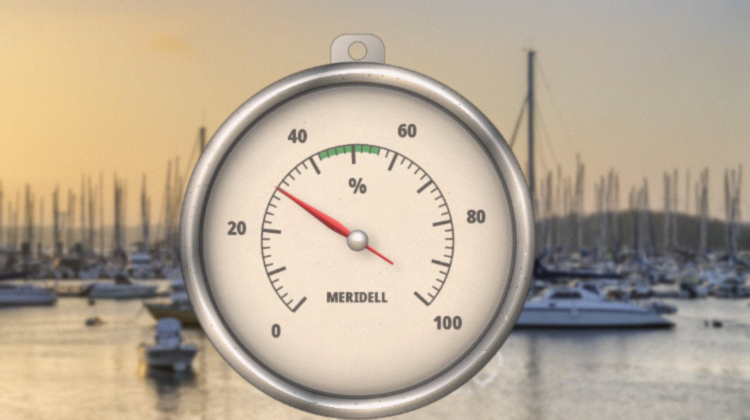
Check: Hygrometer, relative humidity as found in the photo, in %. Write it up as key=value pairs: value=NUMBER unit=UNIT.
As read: value=30 unit=%
